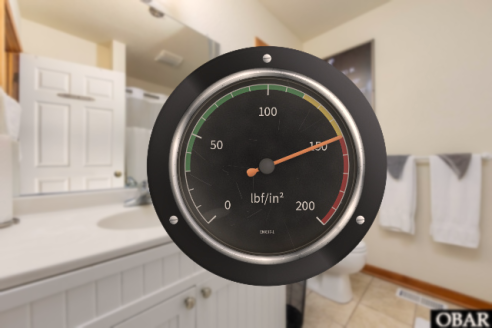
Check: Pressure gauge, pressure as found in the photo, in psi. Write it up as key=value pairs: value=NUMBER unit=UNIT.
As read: value=150 unit=psi
